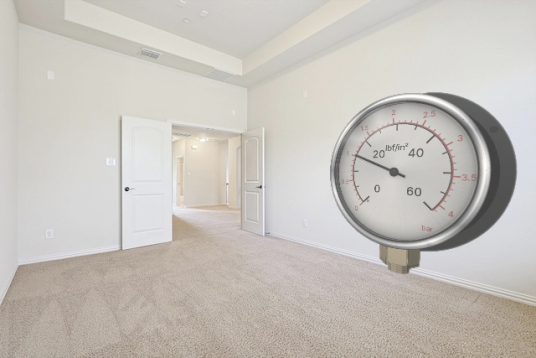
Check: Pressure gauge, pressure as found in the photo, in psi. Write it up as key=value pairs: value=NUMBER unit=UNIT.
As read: value=15 unit=psi
